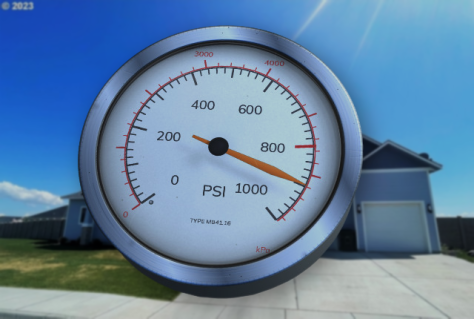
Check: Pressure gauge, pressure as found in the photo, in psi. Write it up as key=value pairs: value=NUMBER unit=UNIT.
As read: value=900 unit=psi
